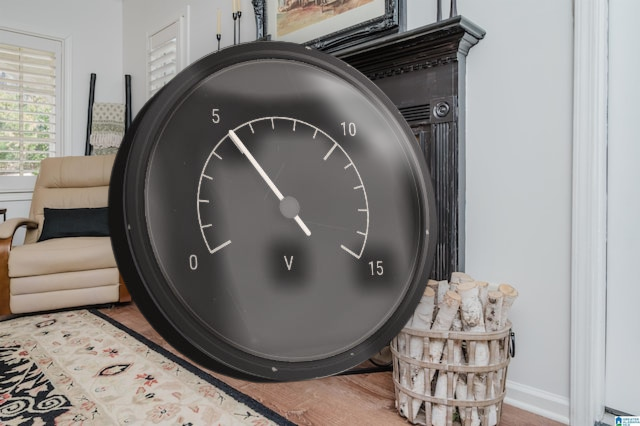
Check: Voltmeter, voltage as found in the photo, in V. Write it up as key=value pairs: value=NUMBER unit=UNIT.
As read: value=5 unit=V
